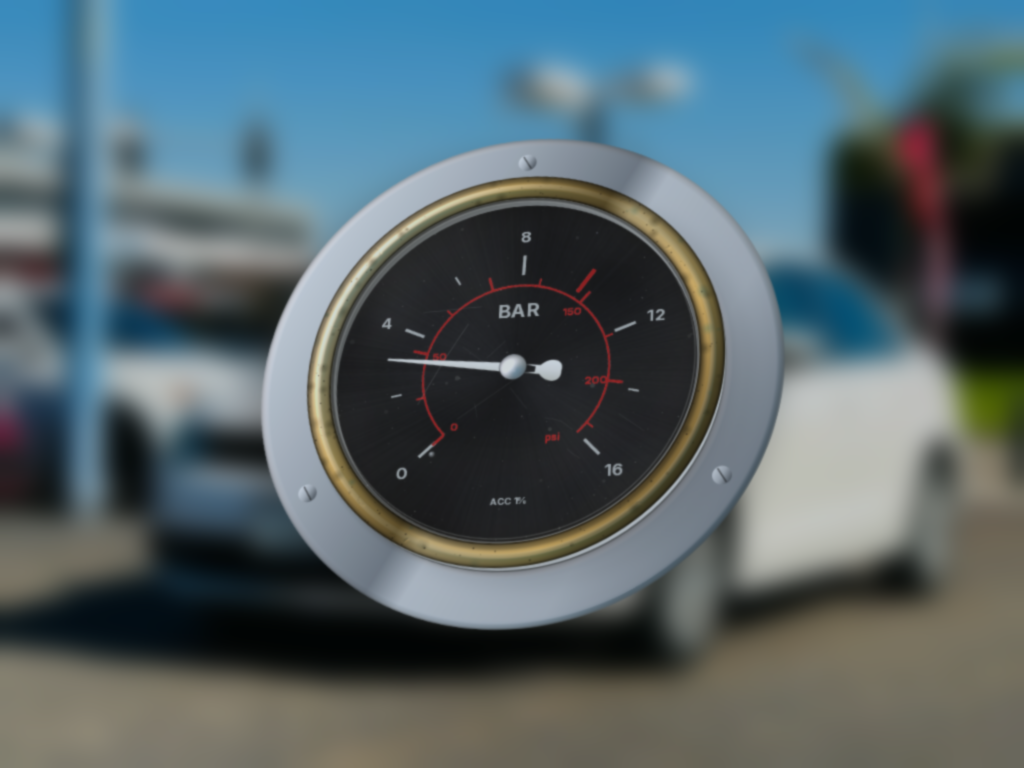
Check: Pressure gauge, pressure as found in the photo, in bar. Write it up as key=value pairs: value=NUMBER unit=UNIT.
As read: value=3 unit=bar
